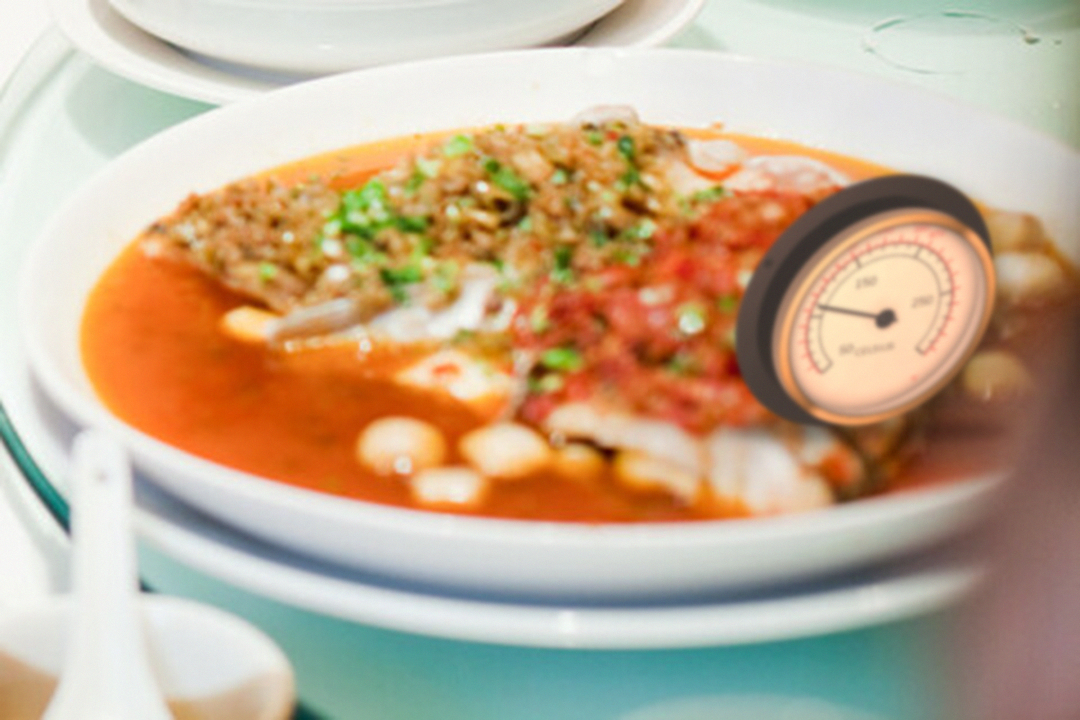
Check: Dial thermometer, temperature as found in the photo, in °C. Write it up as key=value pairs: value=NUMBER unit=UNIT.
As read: value=110 unit=°C
